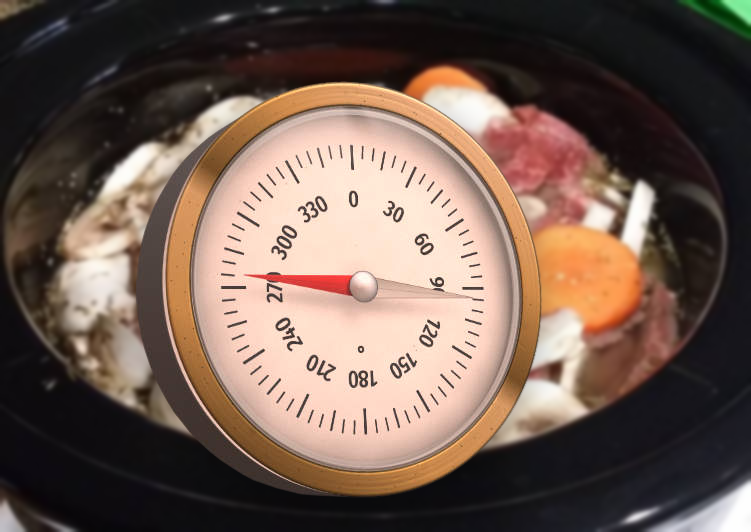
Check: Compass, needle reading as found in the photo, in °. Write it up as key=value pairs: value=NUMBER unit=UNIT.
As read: value=275 unit=°
